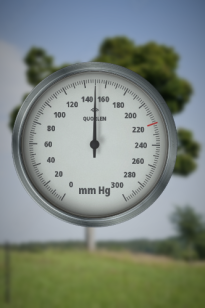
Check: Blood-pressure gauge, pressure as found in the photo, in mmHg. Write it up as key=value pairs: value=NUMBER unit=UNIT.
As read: value=150 unit=mmHg
